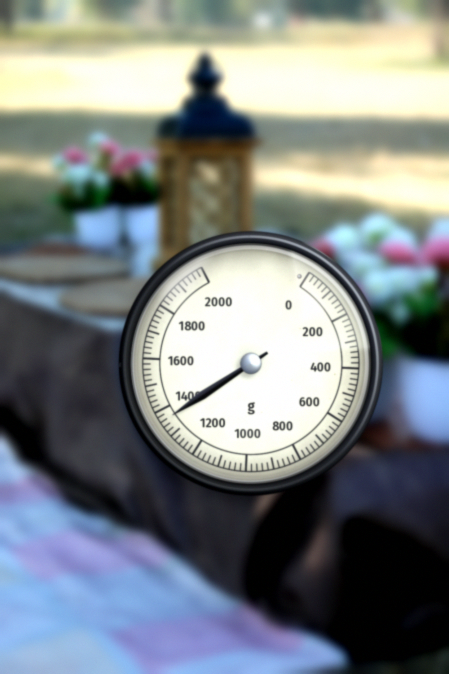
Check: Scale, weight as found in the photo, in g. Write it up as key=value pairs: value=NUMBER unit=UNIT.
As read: value=1360 unit=g
